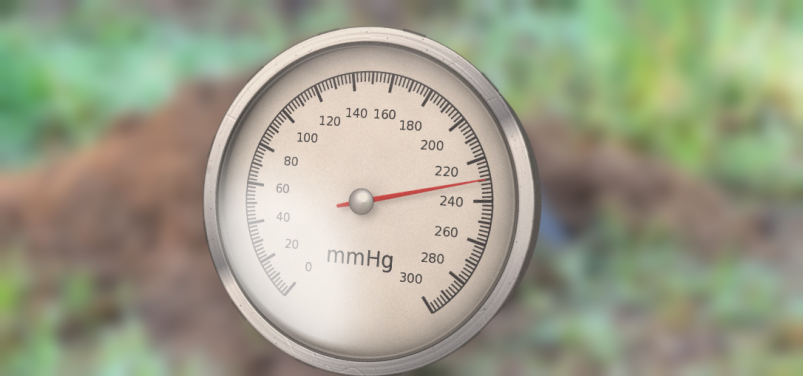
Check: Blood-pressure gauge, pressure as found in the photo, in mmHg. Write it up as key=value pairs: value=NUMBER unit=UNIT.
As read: value=230 unit=mmHg
